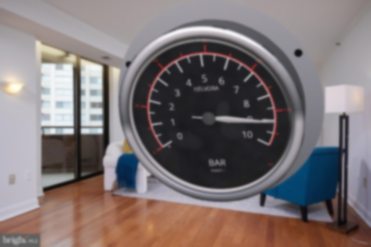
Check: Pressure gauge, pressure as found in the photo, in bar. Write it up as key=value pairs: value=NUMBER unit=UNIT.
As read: value=9 unit=bar
